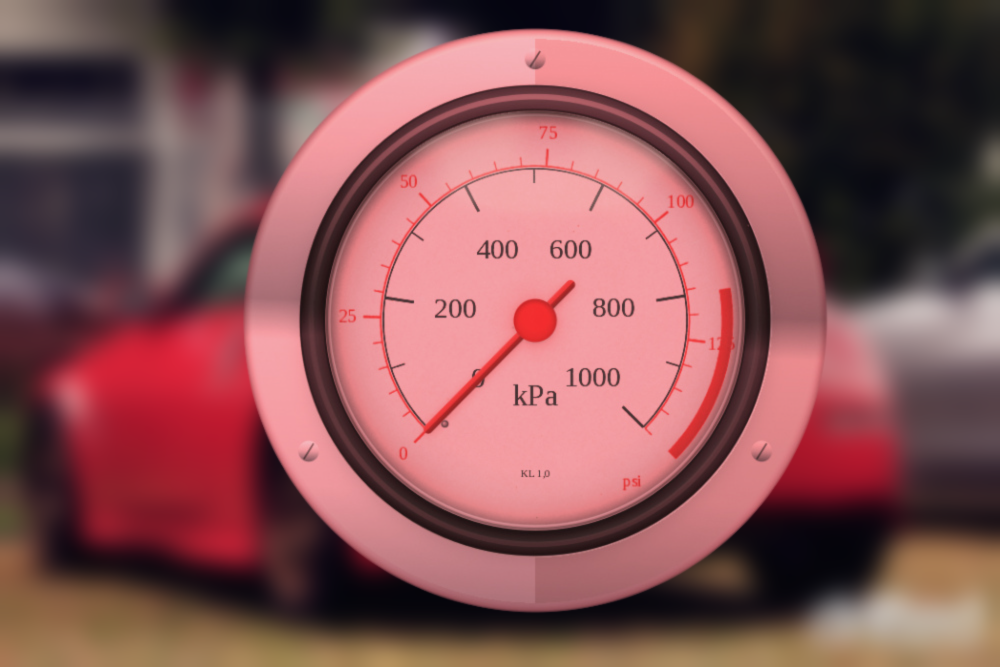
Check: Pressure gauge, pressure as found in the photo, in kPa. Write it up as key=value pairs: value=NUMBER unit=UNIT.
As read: value=0 unit=kPa
